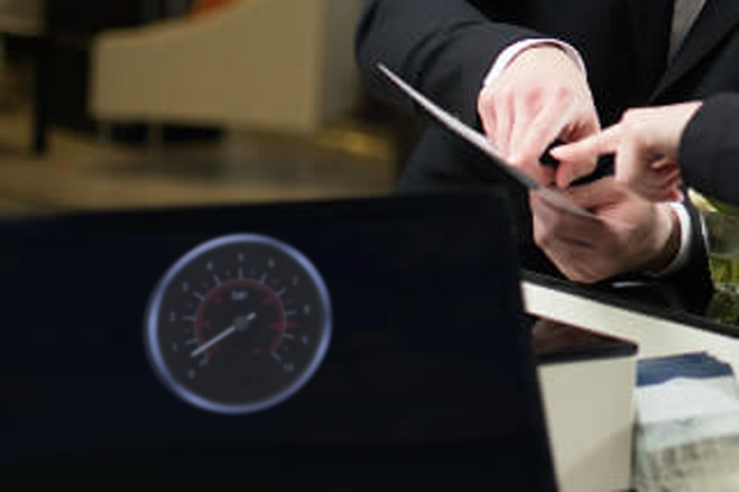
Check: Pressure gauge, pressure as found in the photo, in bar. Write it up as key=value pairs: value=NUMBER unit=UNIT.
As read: value=0.5 unit=bar
